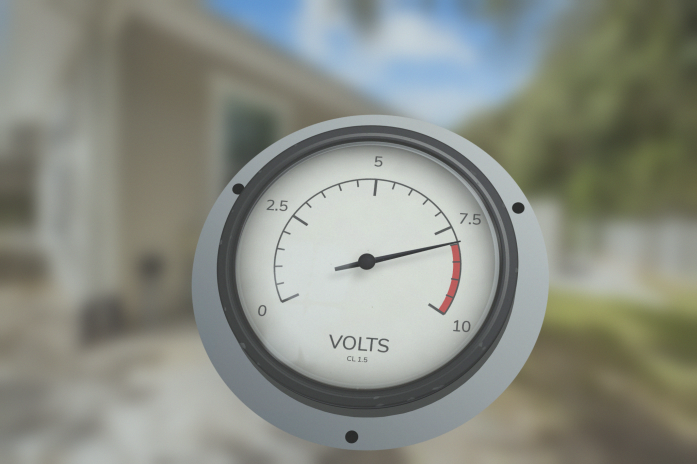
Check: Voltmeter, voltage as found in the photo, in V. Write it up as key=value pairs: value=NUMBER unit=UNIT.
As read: value=8 unit=V
